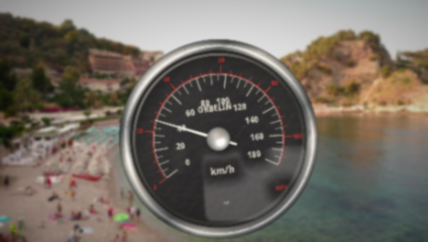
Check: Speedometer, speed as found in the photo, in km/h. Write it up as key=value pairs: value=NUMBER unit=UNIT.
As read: value=40 unit=km/h
